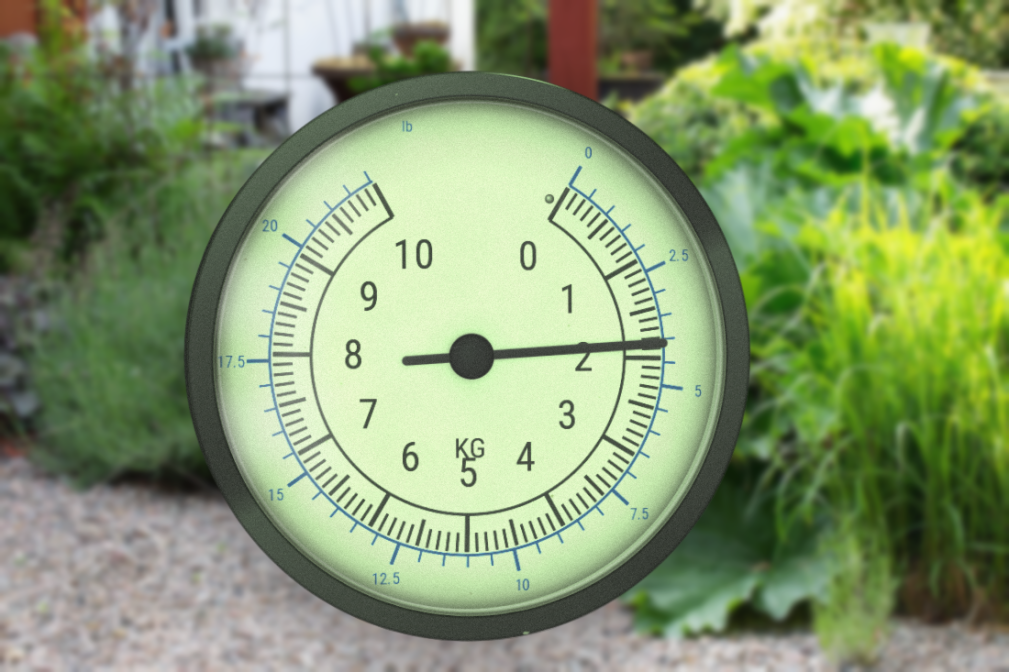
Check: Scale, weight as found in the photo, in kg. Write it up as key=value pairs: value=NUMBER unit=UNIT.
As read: value=1.85 unit=kg
